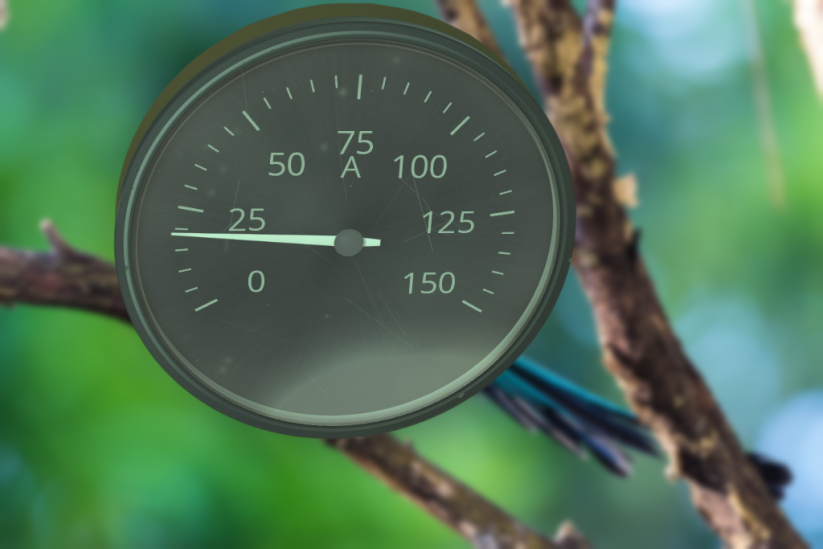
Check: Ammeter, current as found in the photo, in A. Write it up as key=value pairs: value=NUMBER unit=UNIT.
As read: value=20 unit=A
